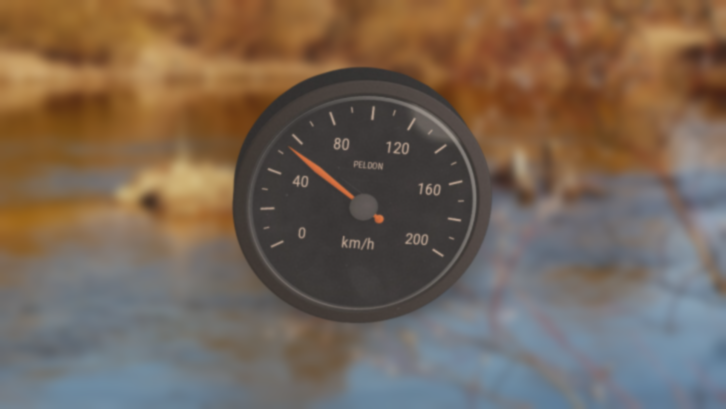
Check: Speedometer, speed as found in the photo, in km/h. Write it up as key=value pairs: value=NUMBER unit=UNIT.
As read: value=55 unit=km/h
